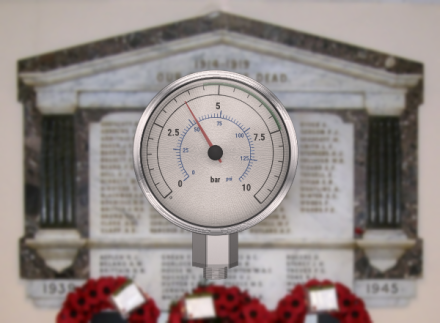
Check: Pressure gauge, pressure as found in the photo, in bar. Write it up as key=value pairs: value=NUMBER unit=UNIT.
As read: value=3.75 unit=bar
